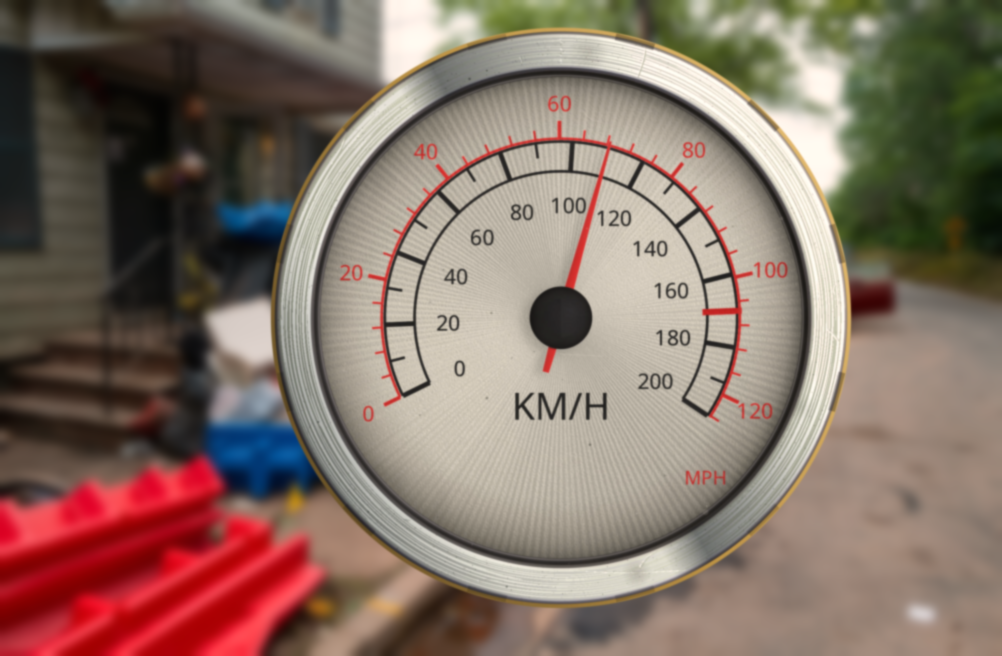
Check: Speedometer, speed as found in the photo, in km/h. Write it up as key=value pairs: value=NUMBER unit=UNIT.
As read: value=110 unit=km/h
